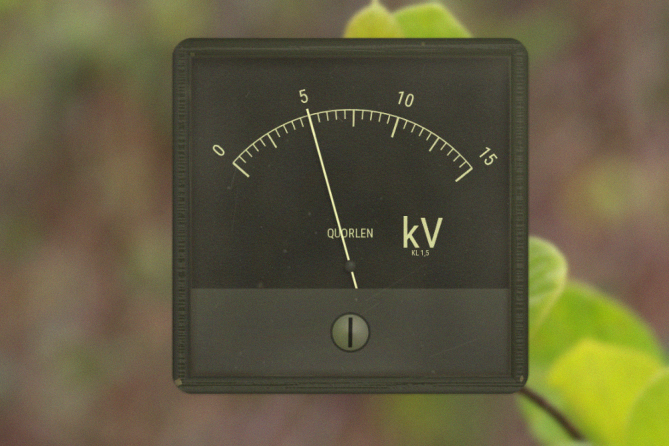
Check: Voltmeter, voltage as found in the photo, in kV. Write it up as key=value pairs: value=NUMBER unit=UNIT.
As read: value=5 unit=kV
